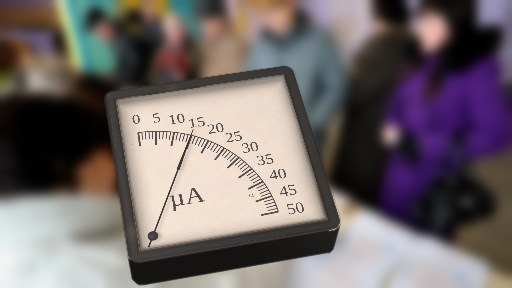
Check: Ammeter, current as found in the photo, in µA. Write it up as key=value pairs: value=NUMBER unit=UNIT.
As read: value=15 unit=µA
